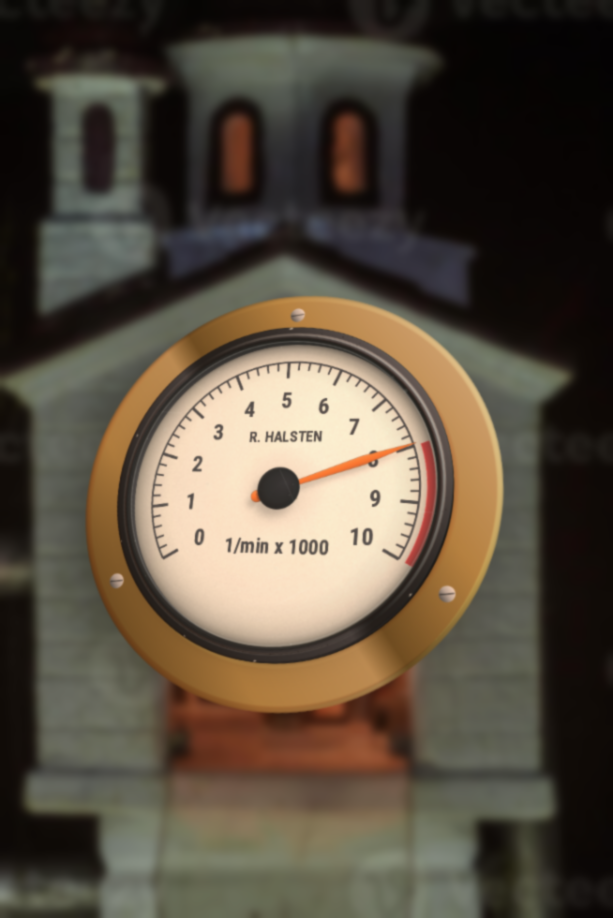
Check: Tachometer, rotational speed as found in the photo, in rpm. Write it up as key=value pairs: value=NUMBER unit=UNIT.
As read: value=8000 unit=rpm
